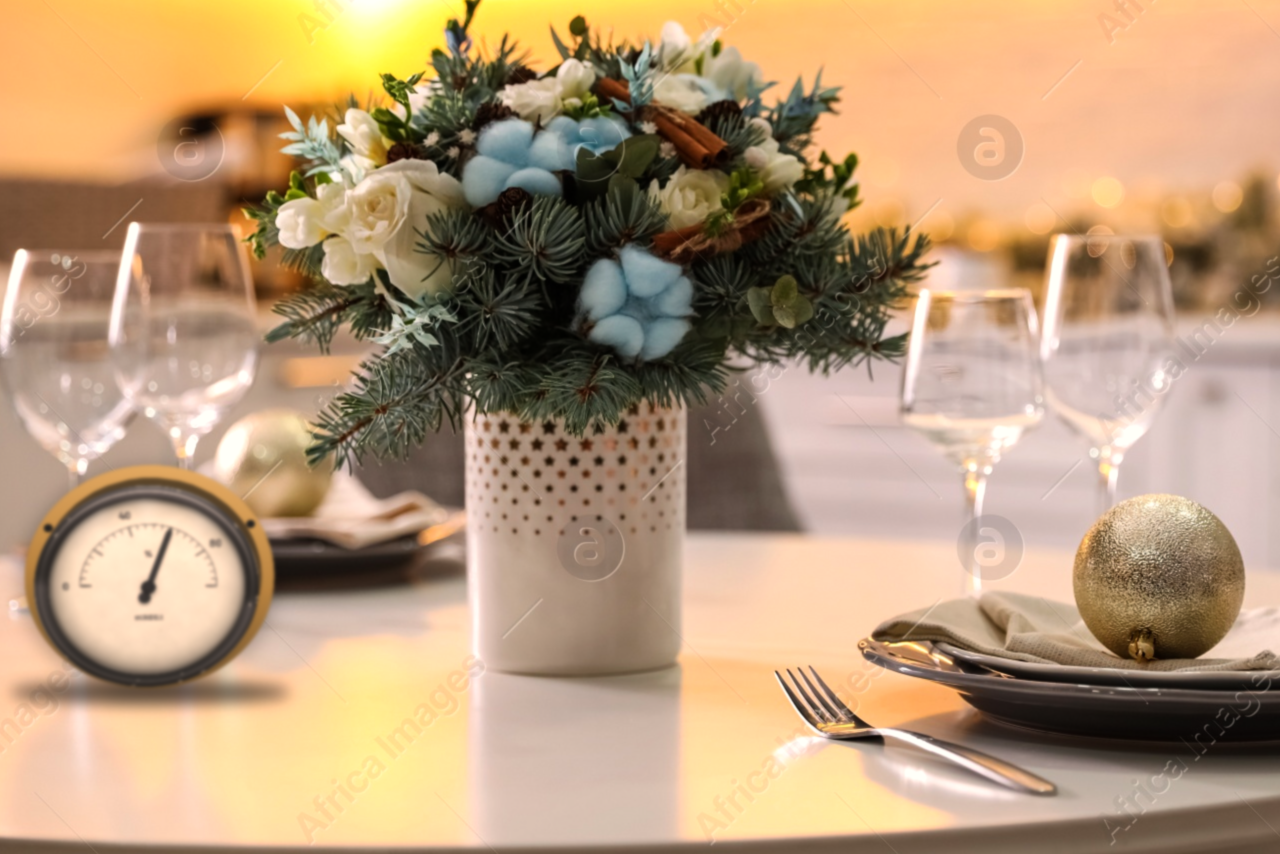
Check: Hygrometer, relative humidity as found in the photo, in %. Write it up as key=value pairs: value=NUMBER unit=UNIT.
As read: value=60 unit=%
